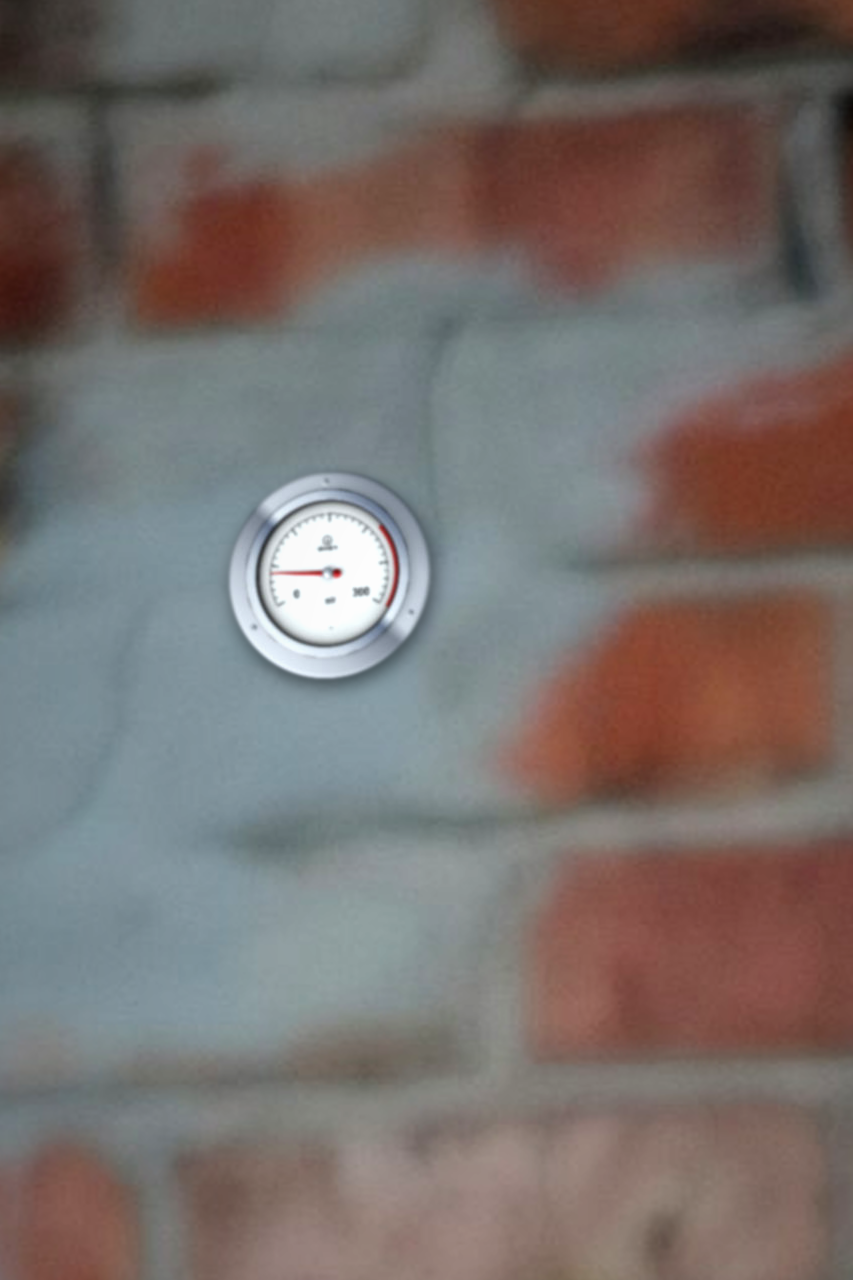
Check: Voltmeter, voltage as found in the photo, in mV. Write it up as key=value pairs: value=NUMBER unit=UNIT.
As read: value=40 unit=mV
